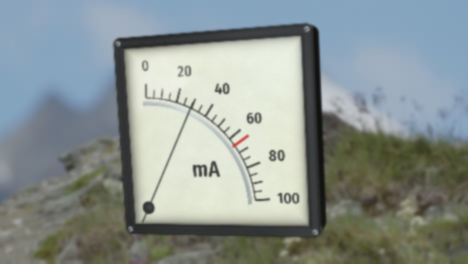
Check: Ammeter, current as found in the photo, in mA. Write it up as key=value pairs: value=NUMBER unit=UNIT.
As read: value=30 unit=mA
